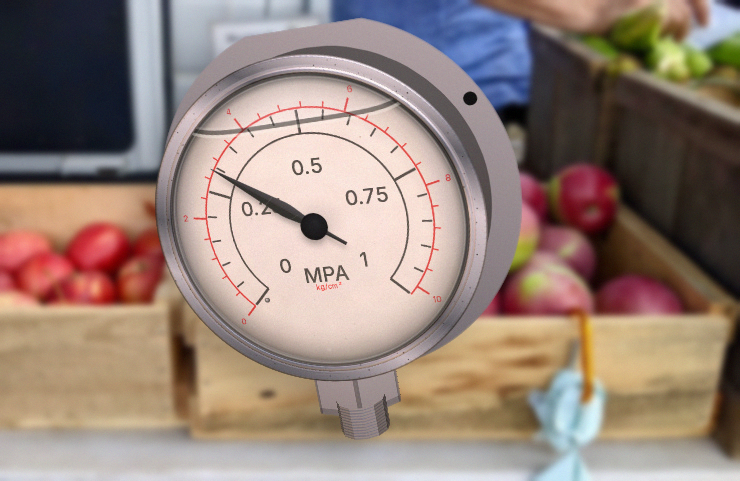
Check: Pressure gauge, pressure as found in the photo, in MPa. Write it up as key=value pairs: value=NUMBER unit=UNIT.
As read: value=0.3 unit=MPa
